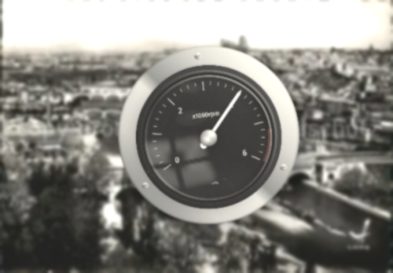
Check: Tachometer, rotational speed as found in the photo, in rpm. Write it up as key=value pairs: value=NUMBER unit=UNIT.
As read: value=4000 unit=rpm
